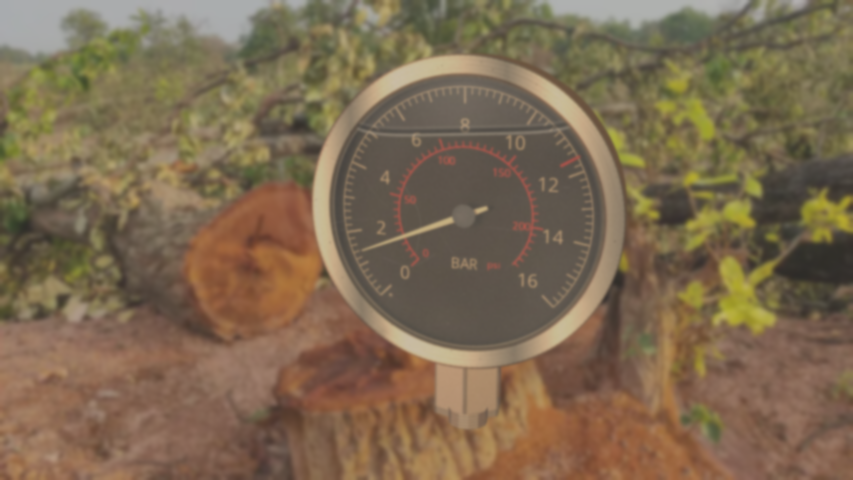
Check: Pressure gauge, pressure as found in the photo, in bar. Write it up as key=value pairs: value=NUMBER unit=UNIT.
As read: value=1.4 unit=bar
